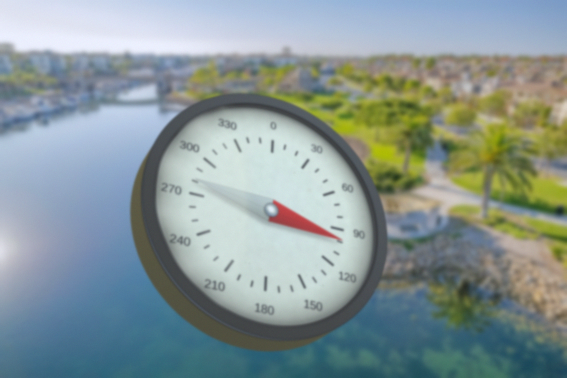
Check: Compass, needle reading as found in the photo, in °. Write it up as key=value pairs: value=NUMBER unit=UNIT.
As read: value=100 unit=°
